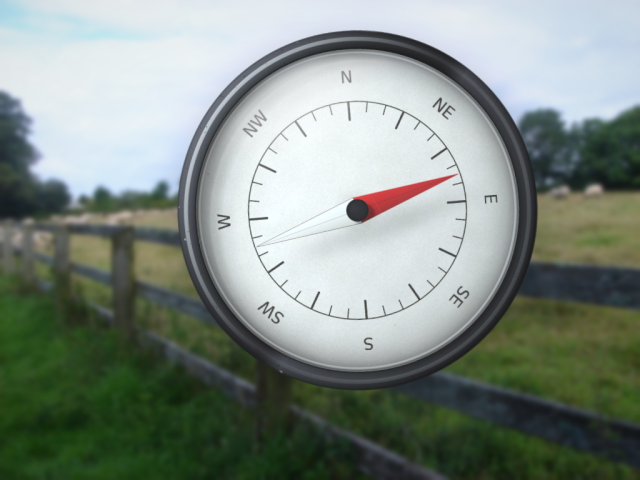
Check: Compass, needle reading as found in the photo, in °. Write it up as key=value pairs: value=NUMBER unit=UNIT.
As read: value=75 unit=°
